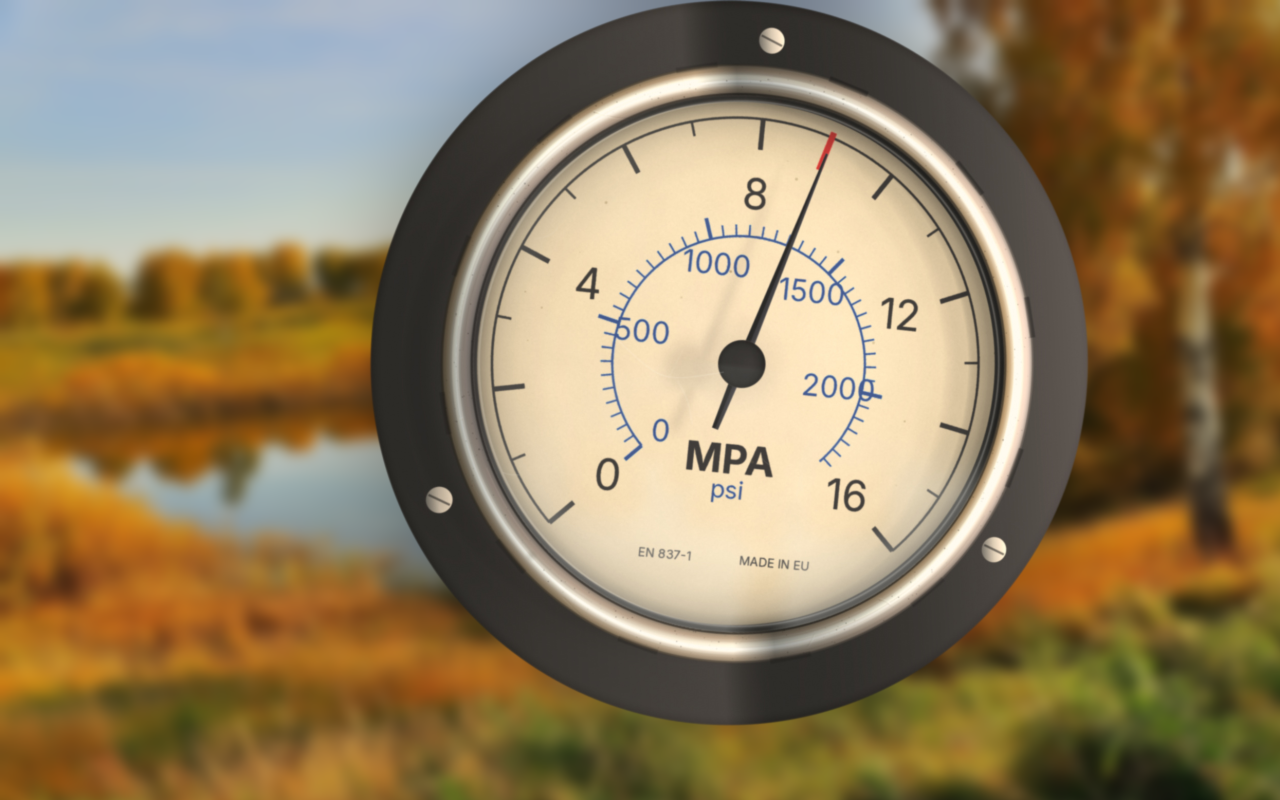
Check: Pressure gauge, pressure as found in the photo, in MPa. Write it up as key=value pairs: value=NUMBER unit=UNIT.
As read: value=9 unit=MPa
